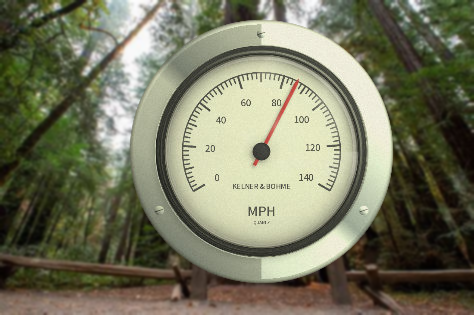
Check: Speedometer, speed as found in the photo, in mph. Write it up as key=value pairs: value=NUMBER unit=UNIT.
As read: value=86 unit=mph
